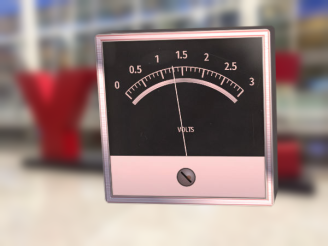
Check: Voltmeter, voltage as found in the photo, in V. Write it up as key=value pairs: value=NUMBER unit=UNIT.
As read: value=1.3 unit=V
